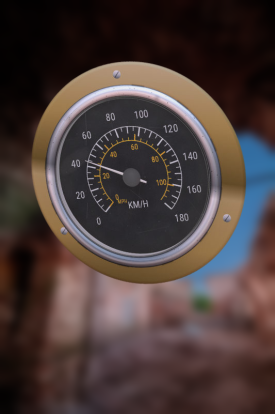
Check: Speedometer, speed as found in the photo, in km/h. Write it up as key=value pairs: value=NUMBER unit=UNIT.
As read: value=45 unit=km/h
